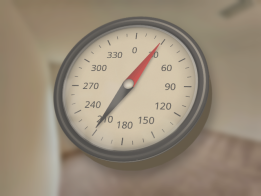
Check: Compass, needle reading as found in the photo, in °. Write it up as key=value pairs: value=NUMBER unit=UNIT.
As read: value=30 unit=°
